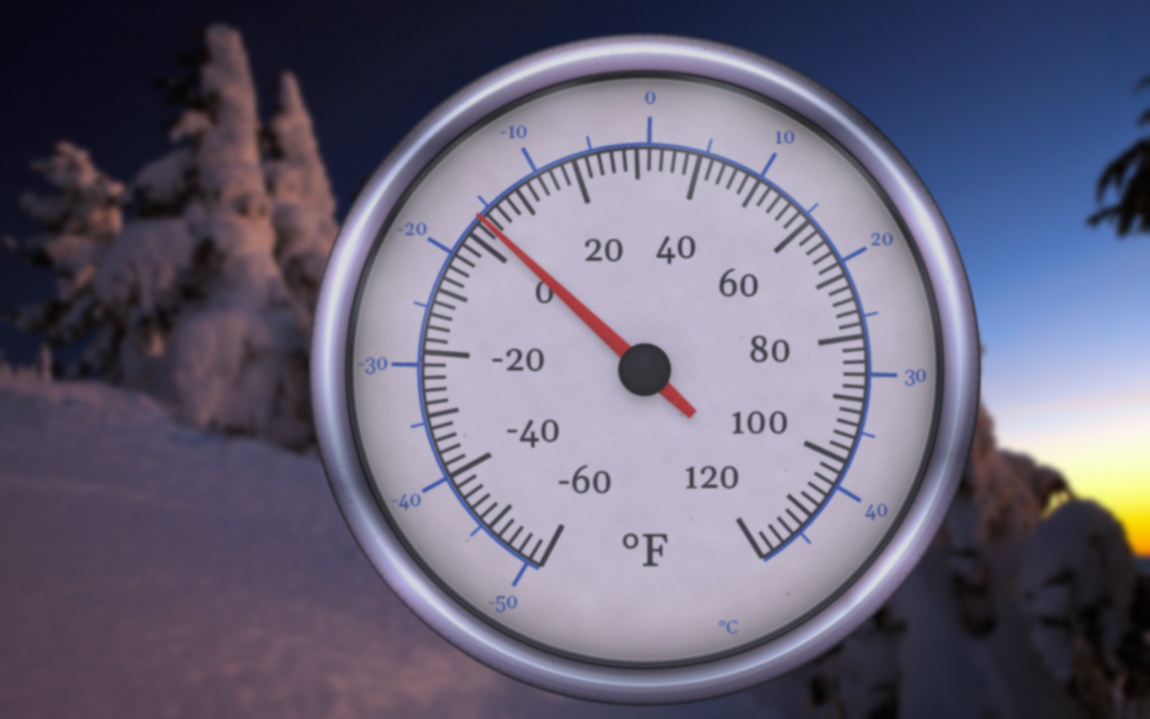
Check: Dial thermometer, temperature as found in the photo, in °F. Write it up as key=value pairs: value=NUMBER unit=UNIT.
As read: value=3 unit=°F
